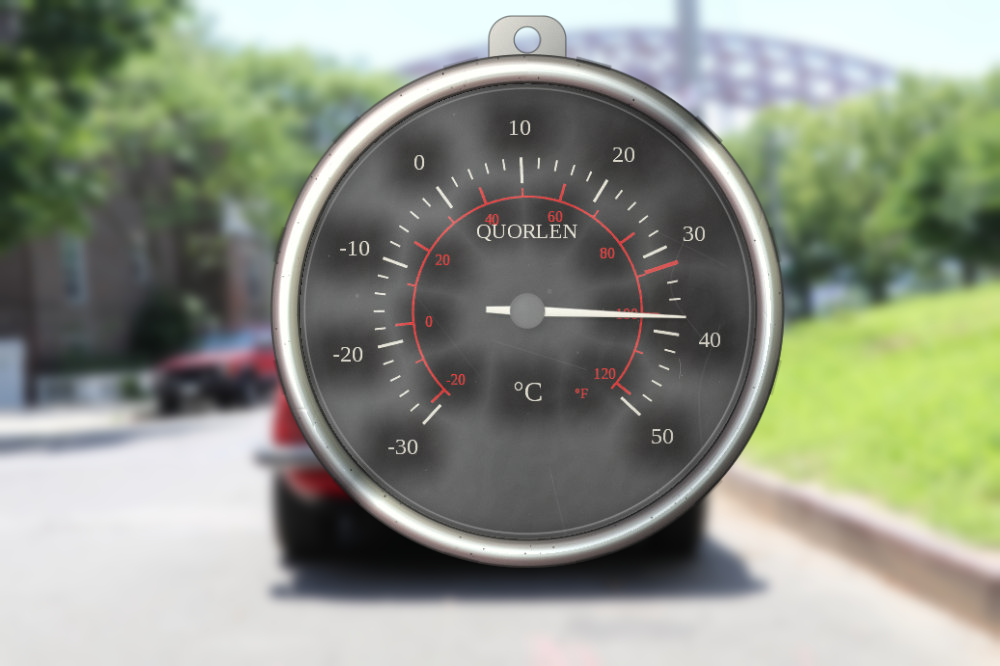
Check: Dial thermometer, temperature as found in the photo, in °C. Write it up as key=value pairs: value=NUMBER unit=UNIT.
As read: value=38 unit=°C
